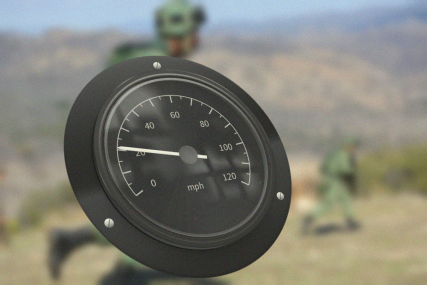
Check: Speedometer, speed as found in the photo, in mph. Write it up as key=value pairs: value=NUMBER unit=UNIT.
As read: value=20 unit=mph
